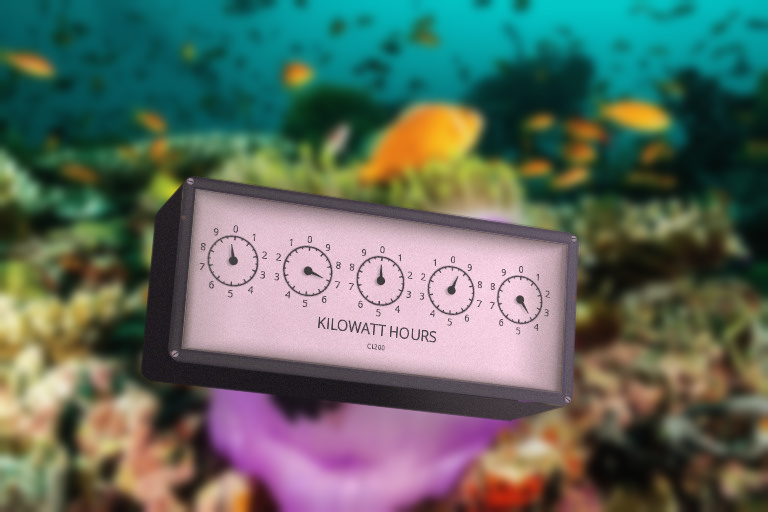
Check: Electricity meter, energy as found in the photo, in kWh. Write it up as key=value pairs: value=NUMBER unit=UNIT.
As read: value=96994 unit=kWh
